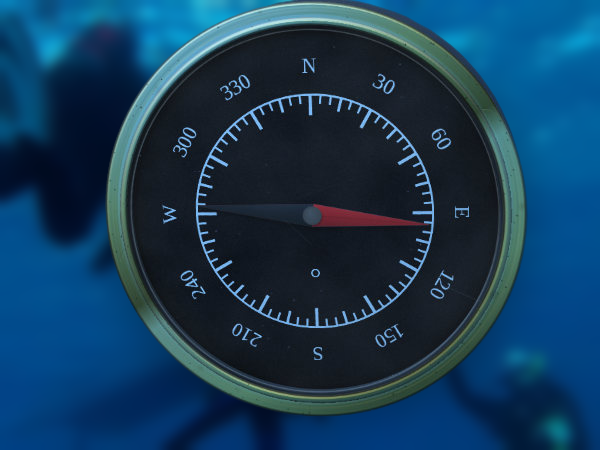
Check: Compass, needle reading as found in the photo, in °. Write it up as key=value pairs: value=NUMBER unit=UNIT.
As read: value=95 unit=°
